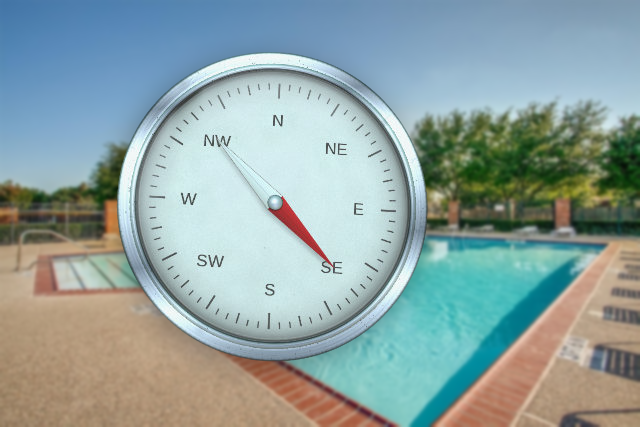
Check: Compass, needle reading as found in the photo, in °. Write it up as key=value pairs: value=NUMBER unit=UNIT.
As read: value=135 unit=°
